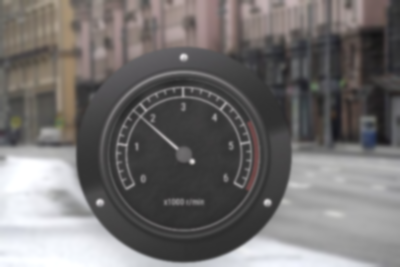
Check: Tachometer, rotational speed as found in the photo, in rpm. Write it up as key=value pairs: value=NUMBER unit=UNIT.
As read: value=1800 unit=rpm
